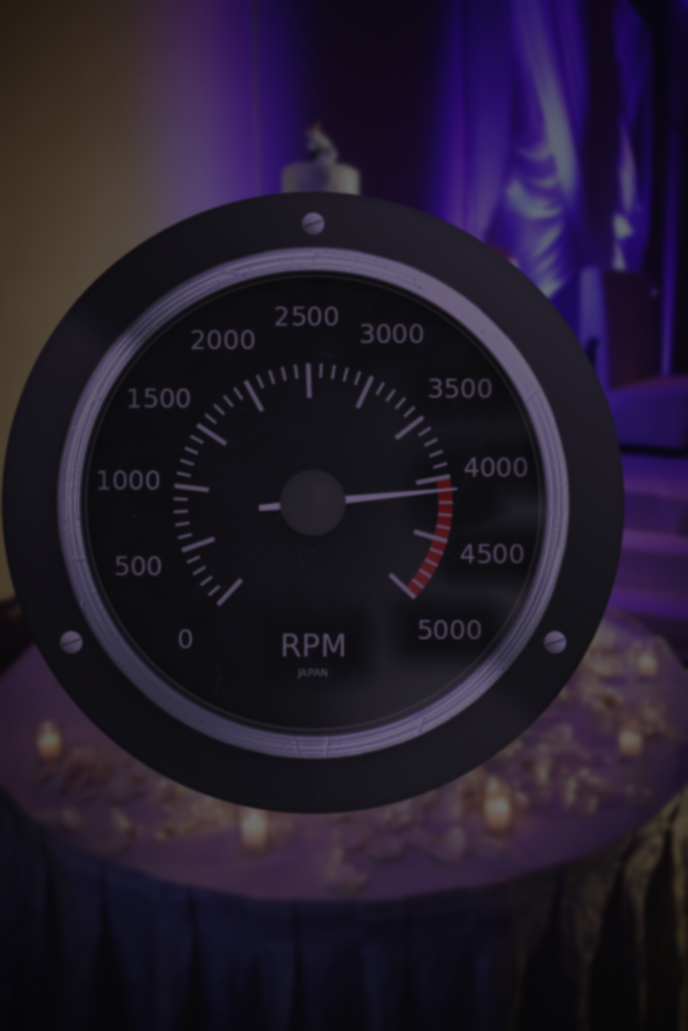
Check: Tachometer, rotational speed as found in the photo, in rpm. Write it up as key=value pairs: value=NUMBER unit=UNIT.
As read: value=4100 unit=rpm
